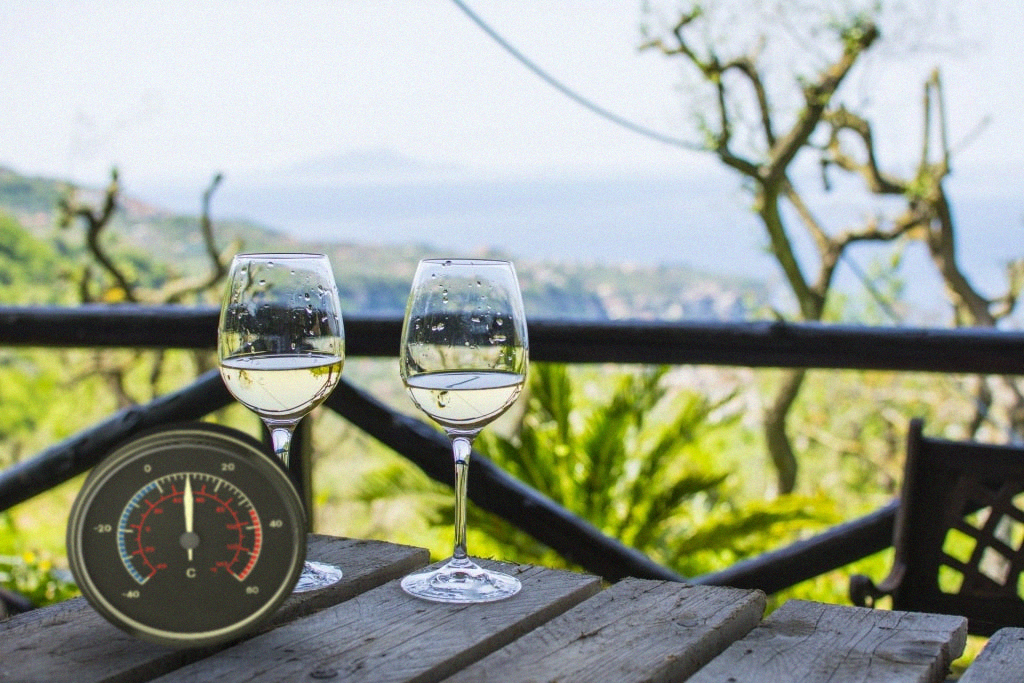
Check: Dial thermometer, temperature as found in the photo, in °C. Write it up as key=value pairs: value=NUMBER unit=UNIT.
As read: value=10 unit=°C
